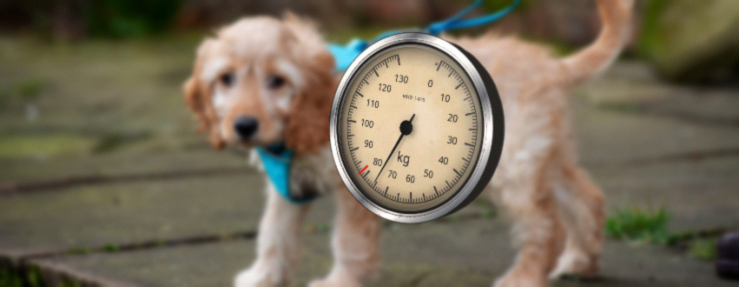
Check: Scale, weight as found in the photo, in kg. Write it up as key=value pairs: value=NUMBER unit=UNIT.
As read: value=75 unit=kg
